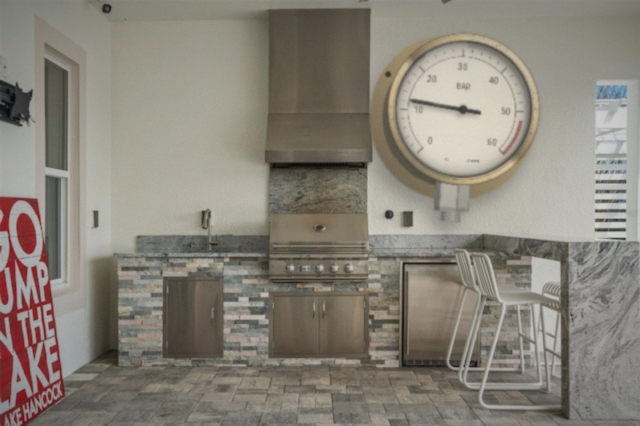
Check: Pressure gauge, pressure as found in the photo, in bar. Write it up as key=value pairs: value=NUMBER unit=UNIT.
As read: value=12 unit=bar
